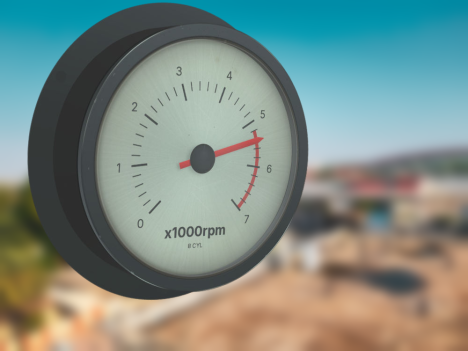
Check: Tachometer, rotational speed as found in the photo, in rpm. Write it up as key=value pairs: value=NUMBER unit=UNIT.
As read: value=5400 unit=rpm
